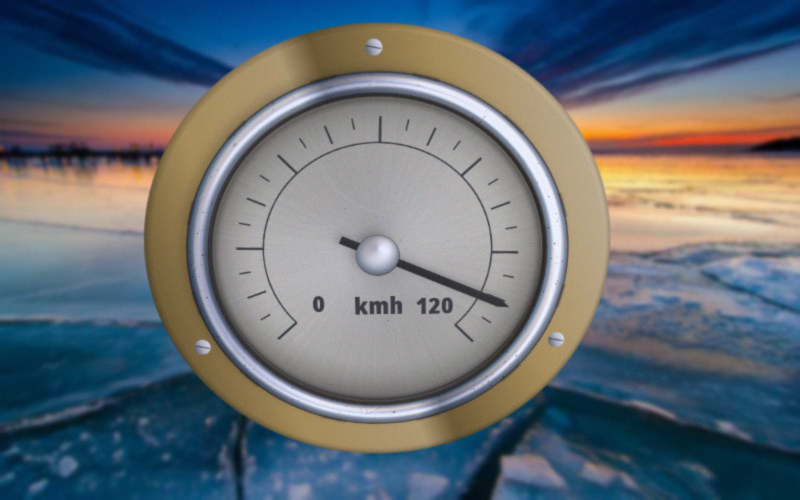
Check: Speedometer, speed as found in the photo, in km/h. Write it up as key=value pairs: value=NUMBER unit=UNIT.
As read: value=110 unit=km/h
